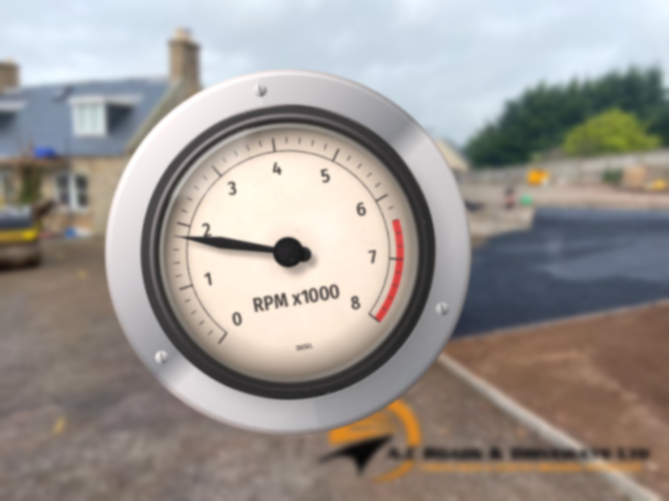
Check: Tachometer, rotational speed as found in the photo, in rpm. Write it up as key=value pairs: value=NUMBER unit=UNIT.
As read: value=1800 unit=rpm
